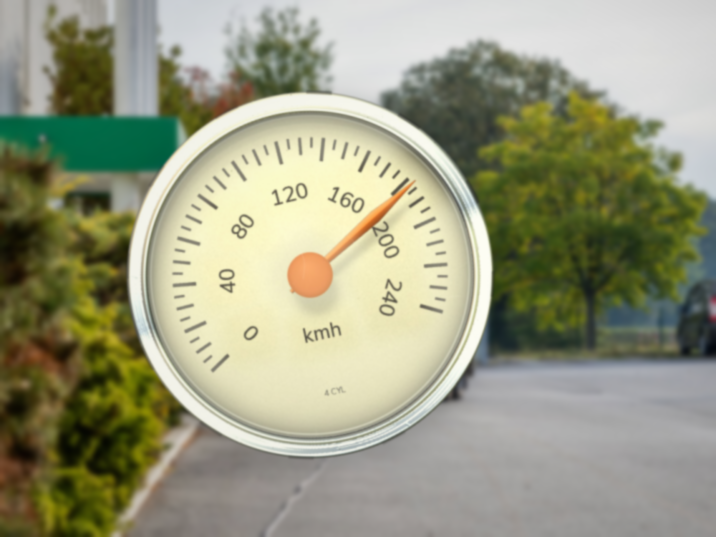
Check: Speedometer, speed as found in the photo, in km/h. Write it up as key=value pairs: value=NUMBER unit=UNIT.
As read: value=182.5 unit=km/h
